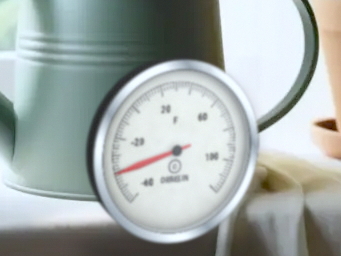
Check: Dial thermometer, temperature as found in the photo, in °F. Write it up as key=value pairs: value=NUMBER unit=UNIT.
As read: value=-40 unit=°F
